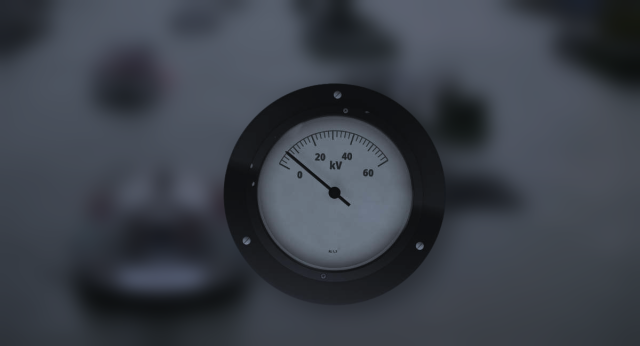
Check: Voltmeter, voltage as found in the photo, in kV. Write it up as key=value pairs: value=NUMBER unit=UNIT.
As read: value=6 unit=kV
